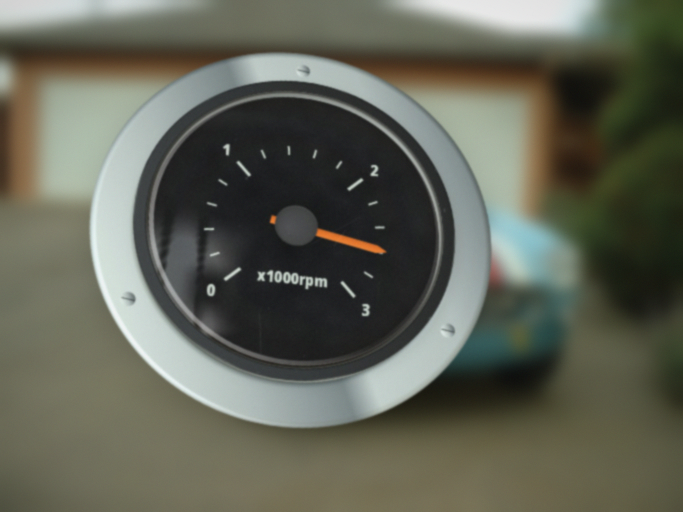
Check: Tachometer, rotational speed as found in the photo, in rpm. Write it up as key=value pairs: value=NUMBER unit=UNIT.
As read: value=2600 unit=rpm
